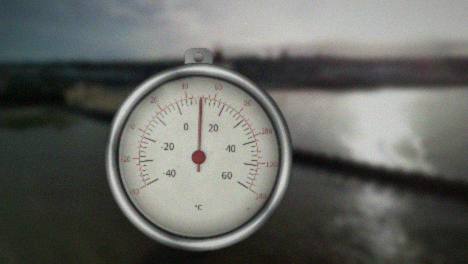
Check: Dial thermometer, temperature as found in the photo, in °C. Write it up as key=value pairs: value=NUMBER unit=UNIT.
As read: value=10 unit=°C
